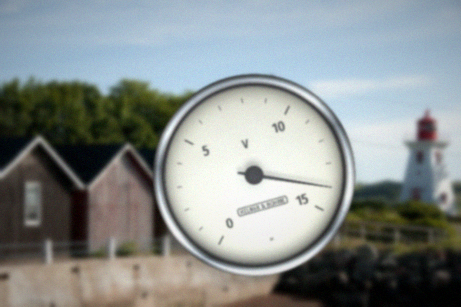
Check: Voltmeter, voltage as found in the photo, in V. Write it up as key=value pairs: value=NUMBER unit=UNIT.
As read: value=14 unit=V
